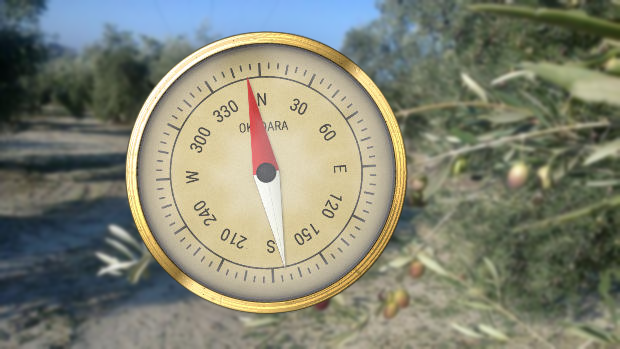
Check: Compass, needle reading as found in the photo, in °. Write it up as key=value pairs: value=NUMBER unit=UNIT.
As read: value=352.5 unit=°
